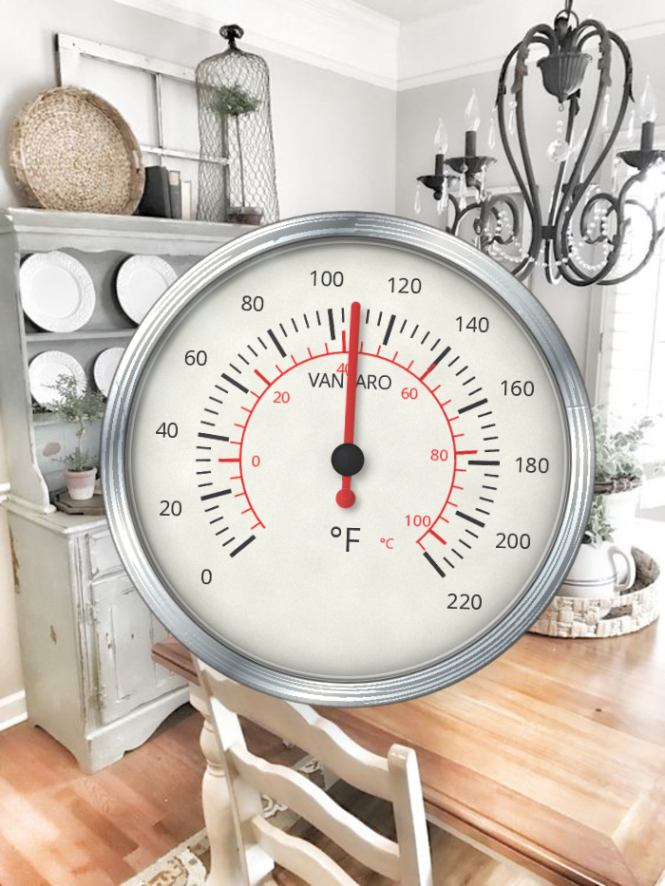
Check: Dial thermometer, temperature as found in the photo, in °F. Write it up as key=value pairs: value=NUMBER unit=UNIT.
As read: value=108 unit=°F
